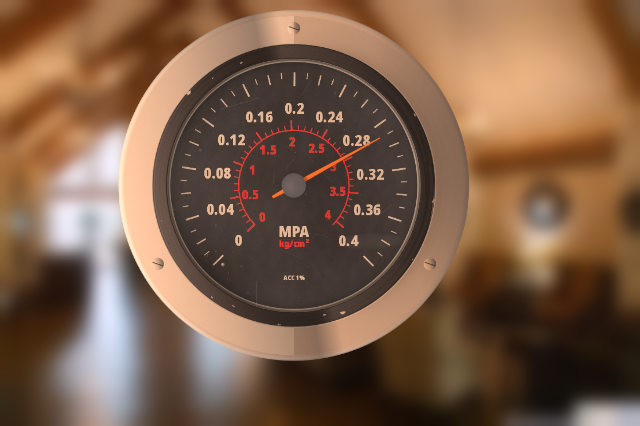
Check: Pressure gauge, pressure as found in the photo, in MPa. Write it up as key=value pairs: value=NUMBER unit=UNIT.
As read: value=0.29 unit=MPa
